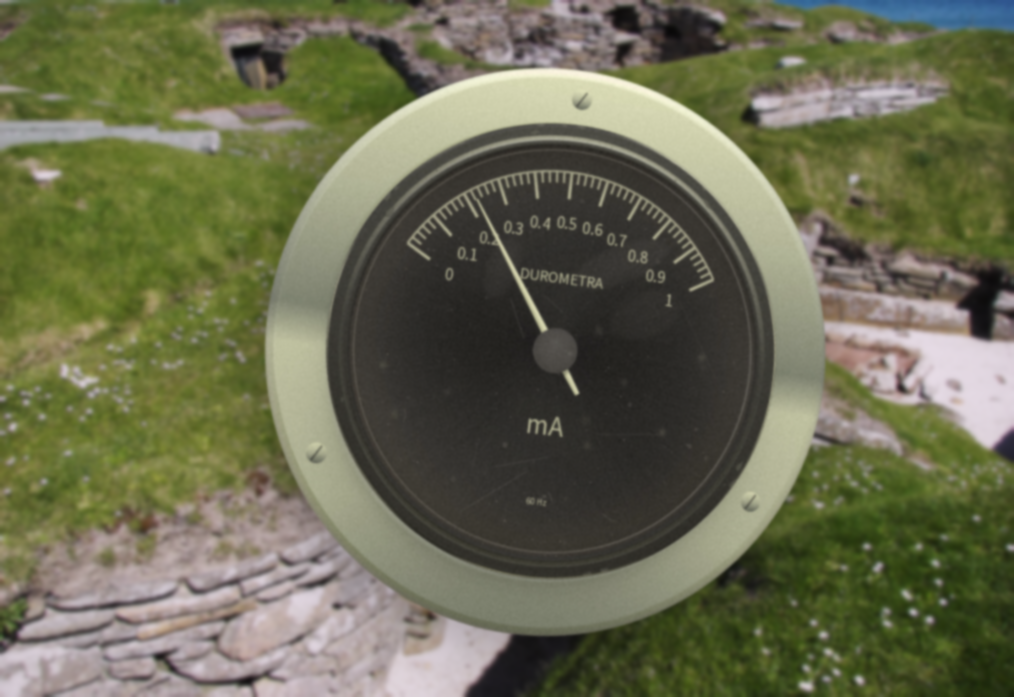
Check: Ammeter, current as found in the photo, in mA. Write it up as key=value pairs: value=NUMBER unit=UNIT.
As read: value=0.22 unit=mA
